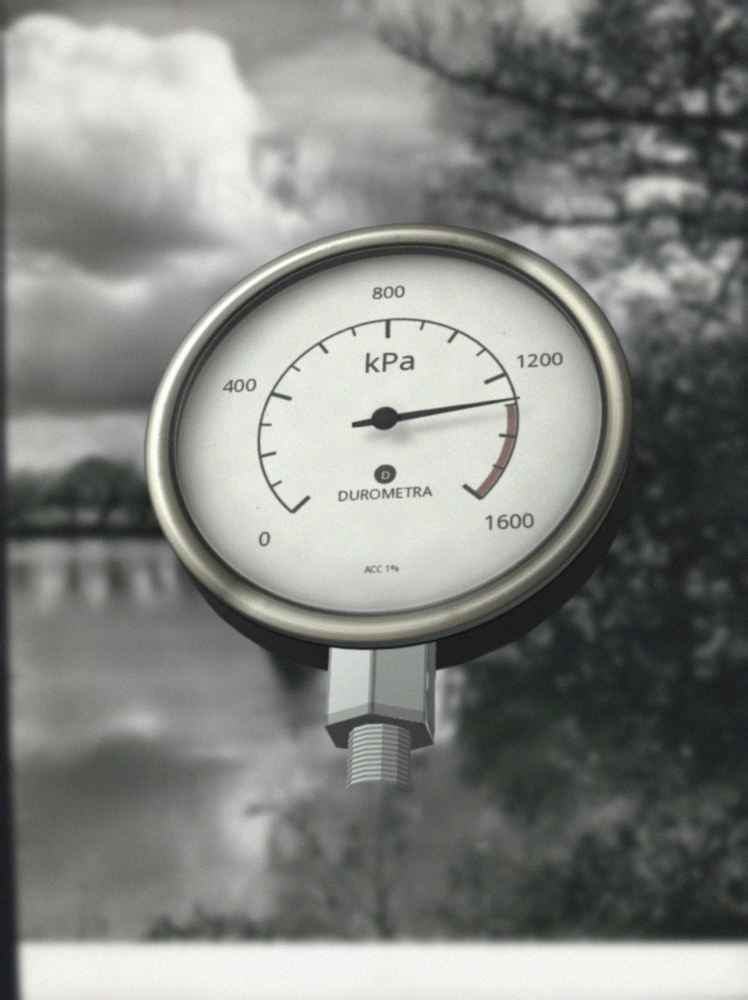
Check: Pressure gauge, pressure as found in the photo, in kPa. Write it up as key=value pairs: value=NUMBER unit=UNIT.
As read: value=1300 unit=kPa
